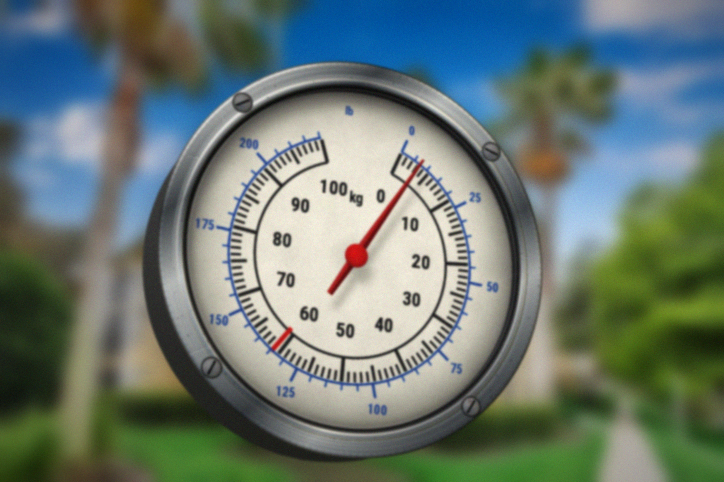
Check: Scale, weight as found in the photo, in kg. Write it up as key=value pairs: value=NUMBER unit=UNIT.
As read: value=3 unit=kg
